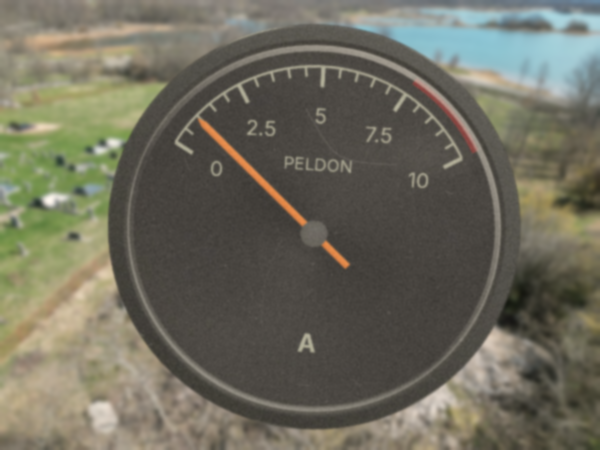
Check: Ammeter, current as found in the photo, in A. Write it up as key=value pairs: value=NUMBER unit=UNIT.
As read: value=1 unit=A
